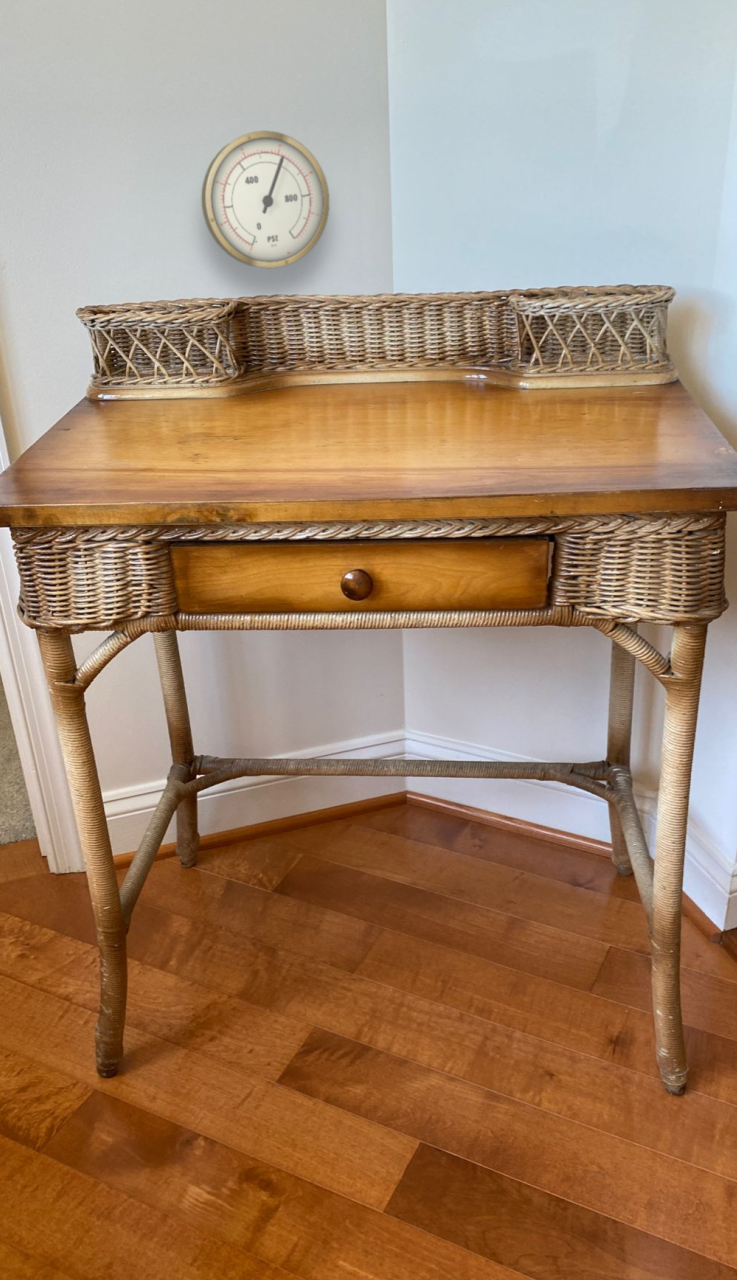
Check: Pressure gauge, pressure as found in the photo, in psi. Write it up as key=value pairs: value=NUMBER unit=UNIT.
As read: value=600 unit=psi
